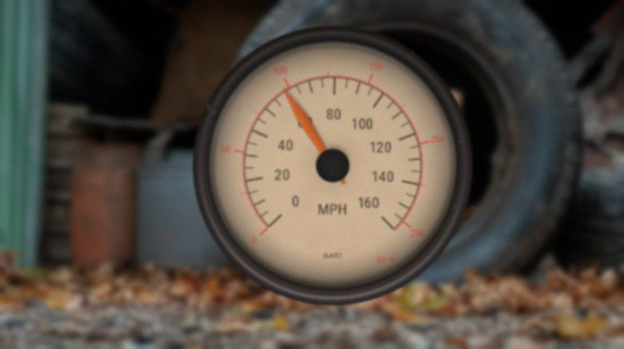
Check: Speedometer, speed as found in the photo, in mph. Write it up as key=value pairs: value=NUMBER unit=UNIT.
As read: value=60 unit=mph
